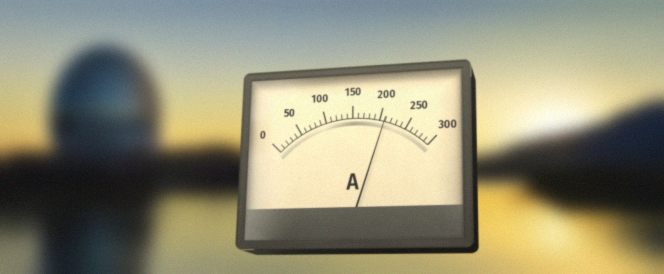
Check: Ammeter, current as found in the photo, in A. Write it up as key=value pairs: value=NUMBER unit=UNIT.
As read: value=210 unit=A
